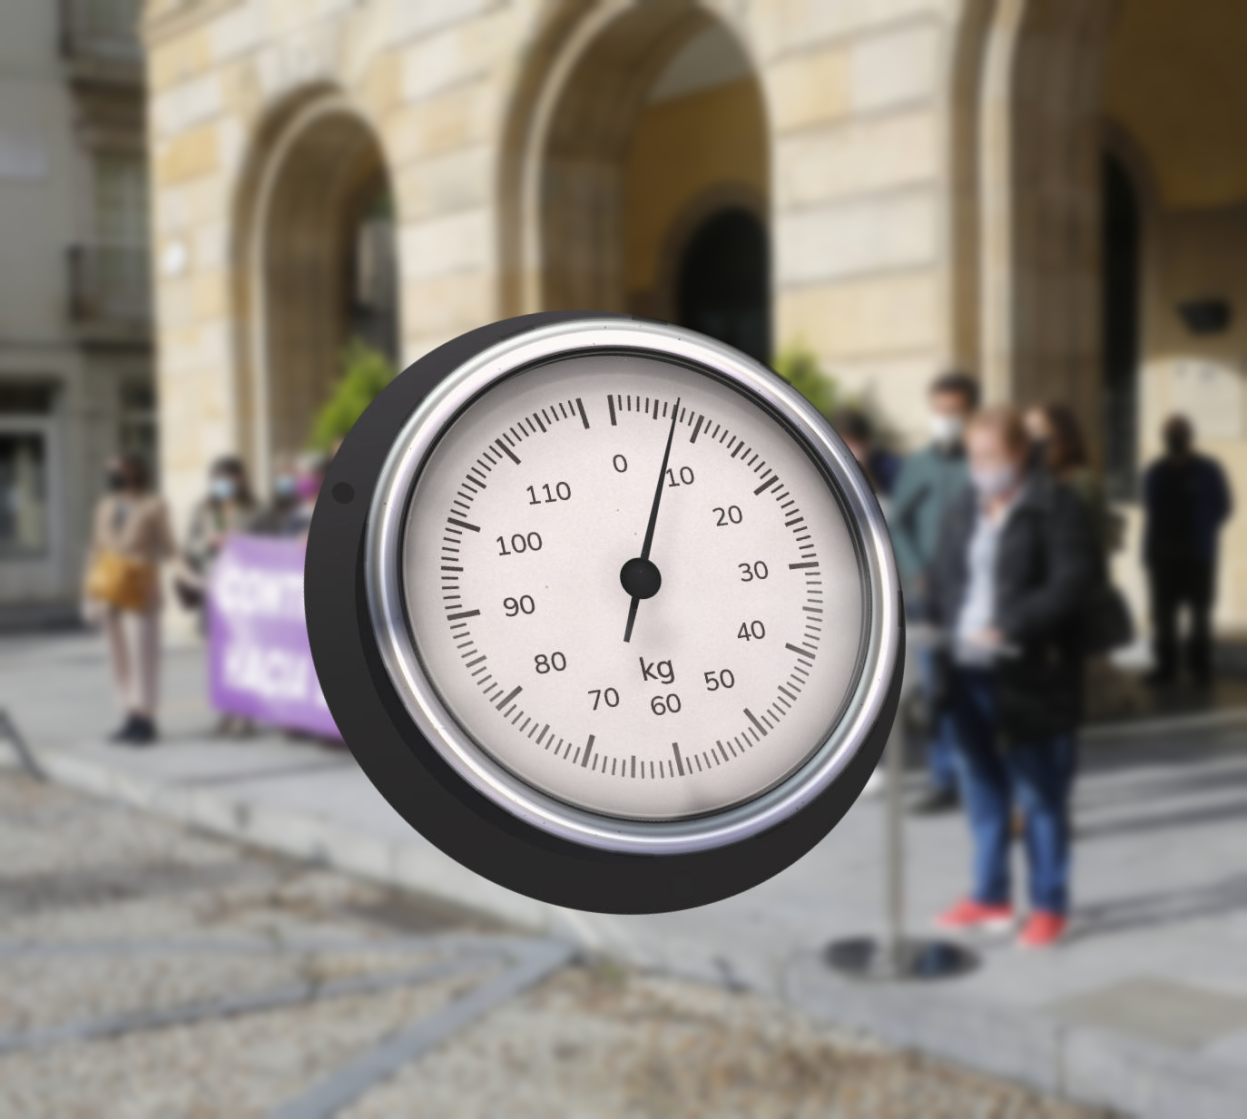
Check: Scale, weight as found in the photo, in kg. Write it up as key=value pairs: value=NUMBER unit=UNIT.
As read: value=7 unit=kg
